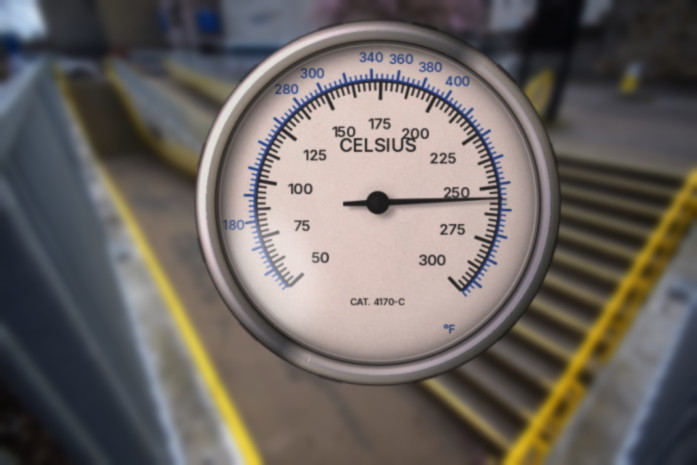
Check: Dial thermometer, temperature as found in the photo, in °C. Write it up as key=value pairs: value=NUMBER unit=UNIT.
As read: value=255 unit=°C
